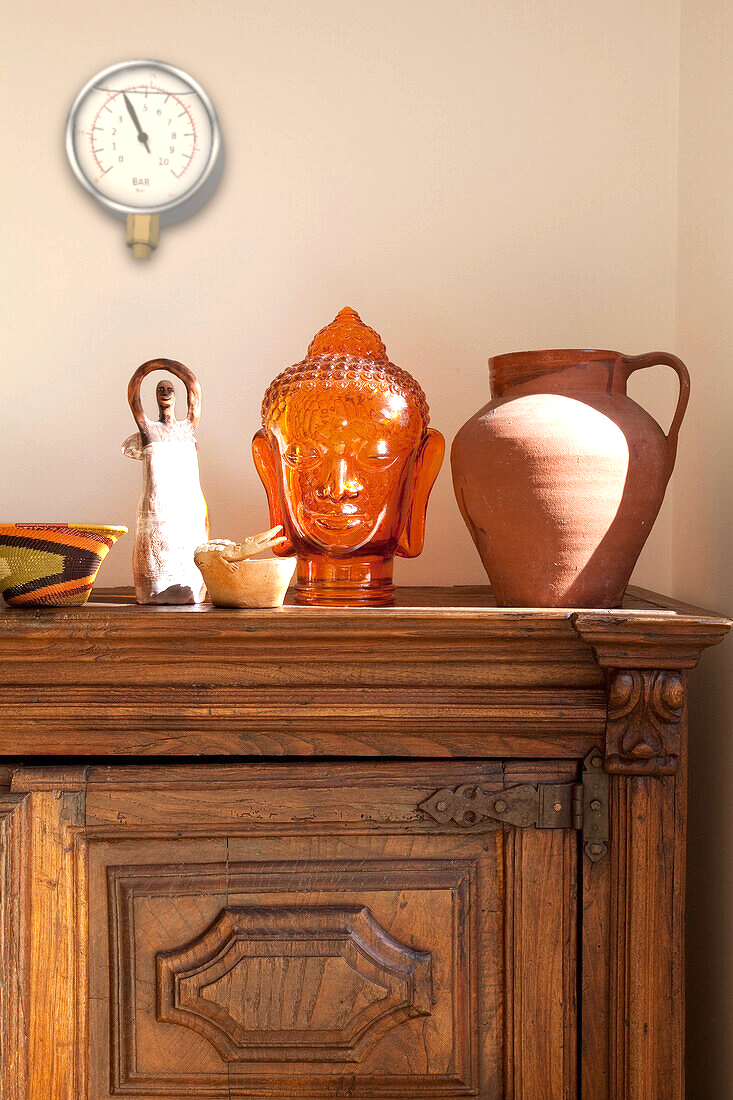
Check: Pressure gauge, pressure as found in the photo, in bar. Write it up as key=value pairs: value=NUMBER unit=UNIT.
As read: value=4 unit=bar
